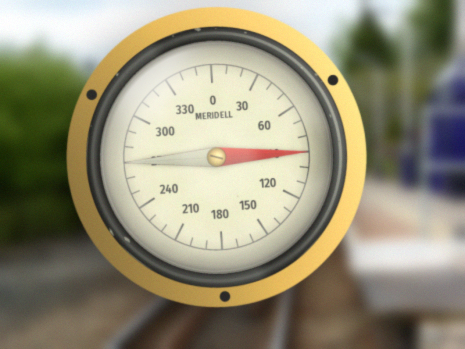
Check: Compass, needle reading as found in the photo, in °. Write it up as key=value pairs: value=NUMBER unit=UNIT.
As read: value=90 unit=°
